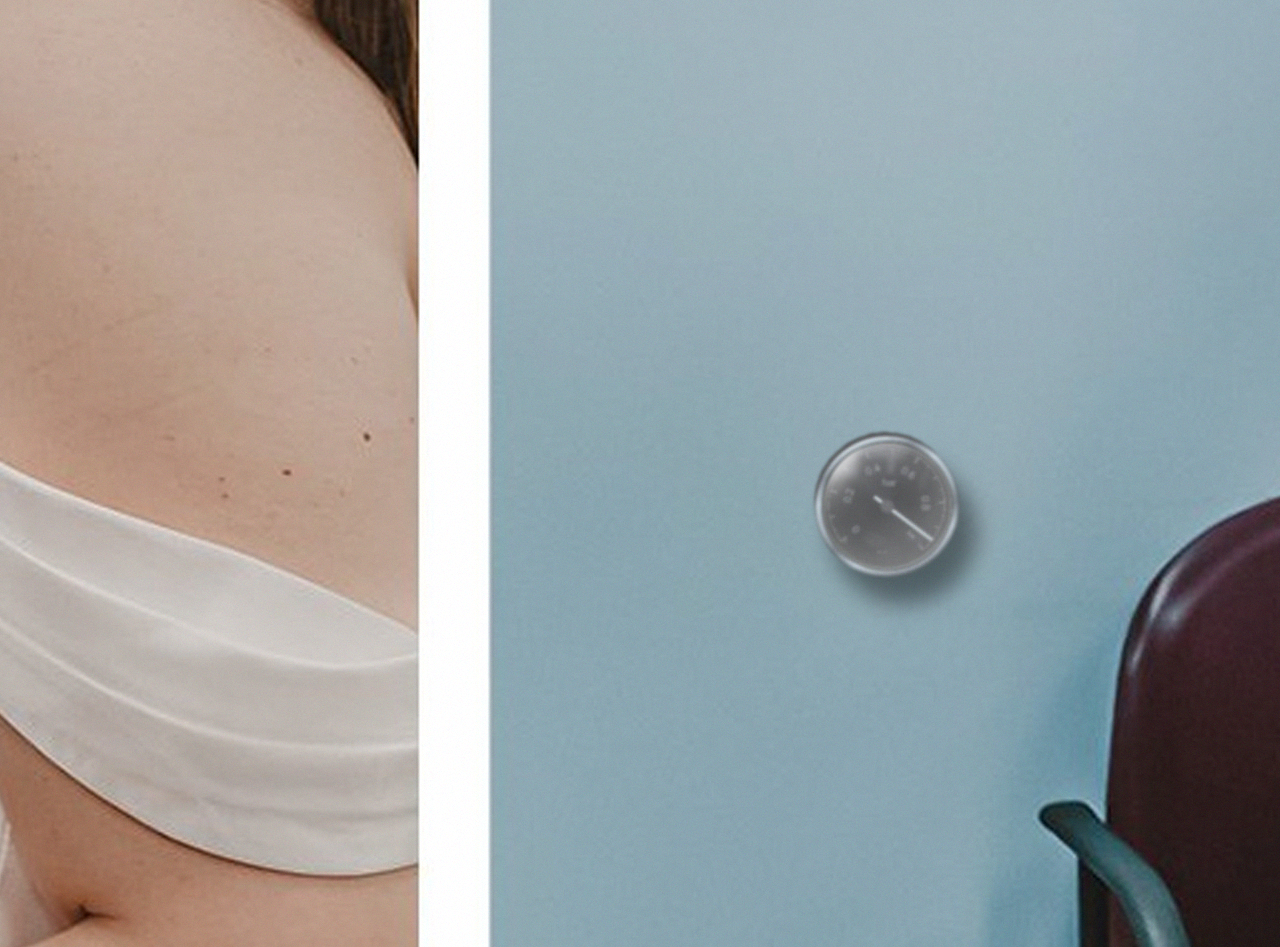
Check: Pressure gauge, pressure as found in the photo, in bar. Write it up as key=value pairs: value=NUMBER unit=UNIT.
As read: value=0.95 unit=bar
